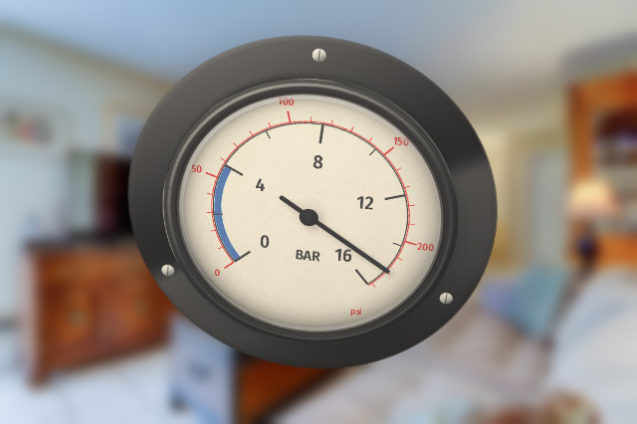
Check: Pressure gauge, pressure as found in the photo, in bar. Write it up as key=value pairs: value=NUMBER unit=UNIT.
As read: value=15 unit=bar
